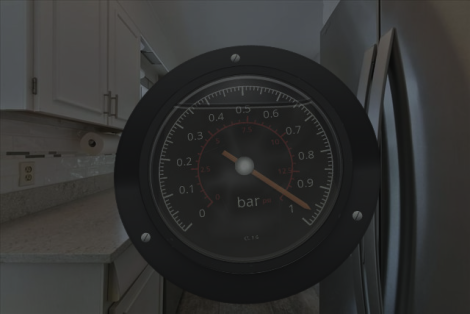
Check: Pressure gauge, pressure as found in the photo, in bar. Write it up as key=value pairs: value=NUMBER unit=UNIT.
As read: value=0.97 unit=bar
